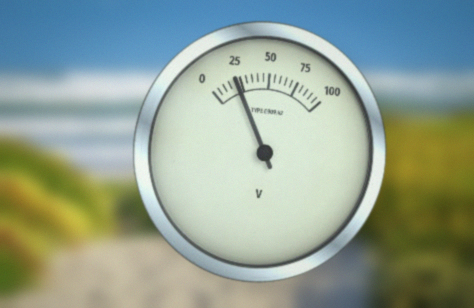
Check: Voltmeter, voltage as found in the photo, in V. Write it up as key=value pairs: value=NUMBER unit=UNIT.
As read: value=20 unit=V
